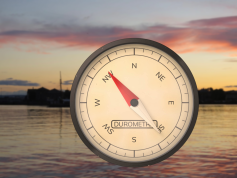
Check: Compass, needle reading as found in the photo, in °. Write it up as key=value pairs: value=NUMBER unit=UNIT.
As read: value=320 unit=°
